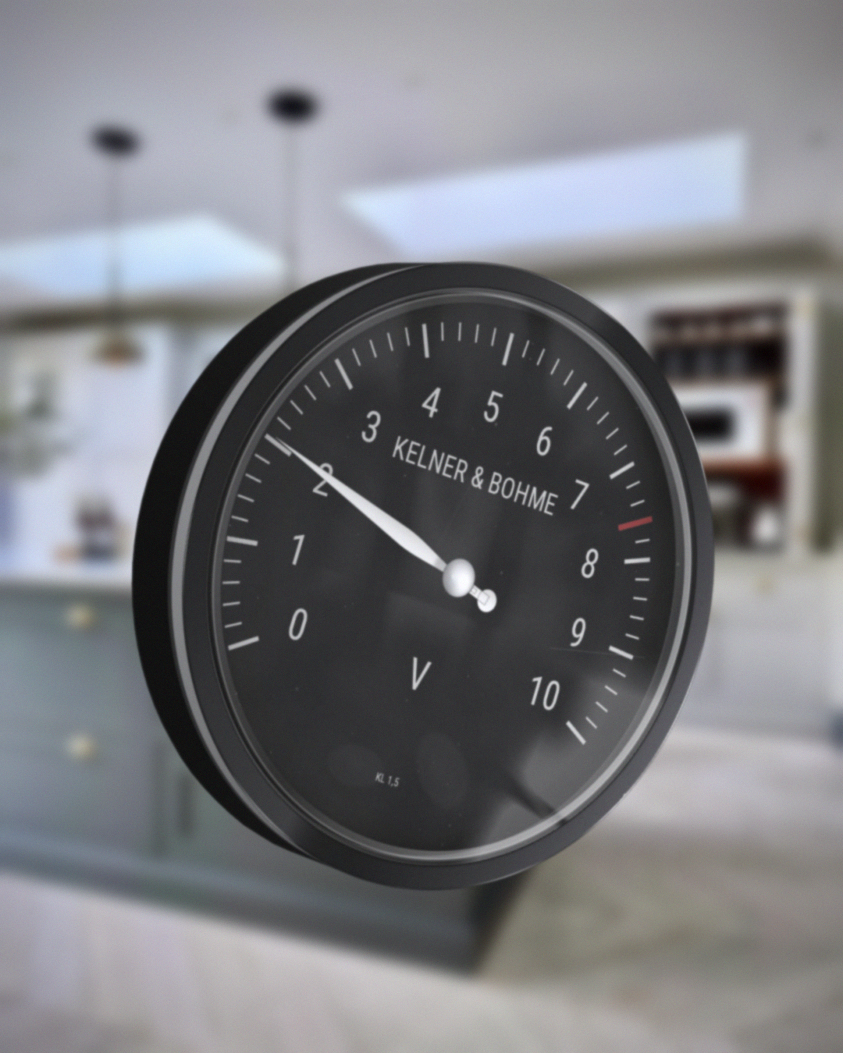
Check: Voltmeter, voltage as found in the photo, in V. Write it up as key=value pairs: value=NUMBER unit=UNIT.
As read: value=2 unit=V
